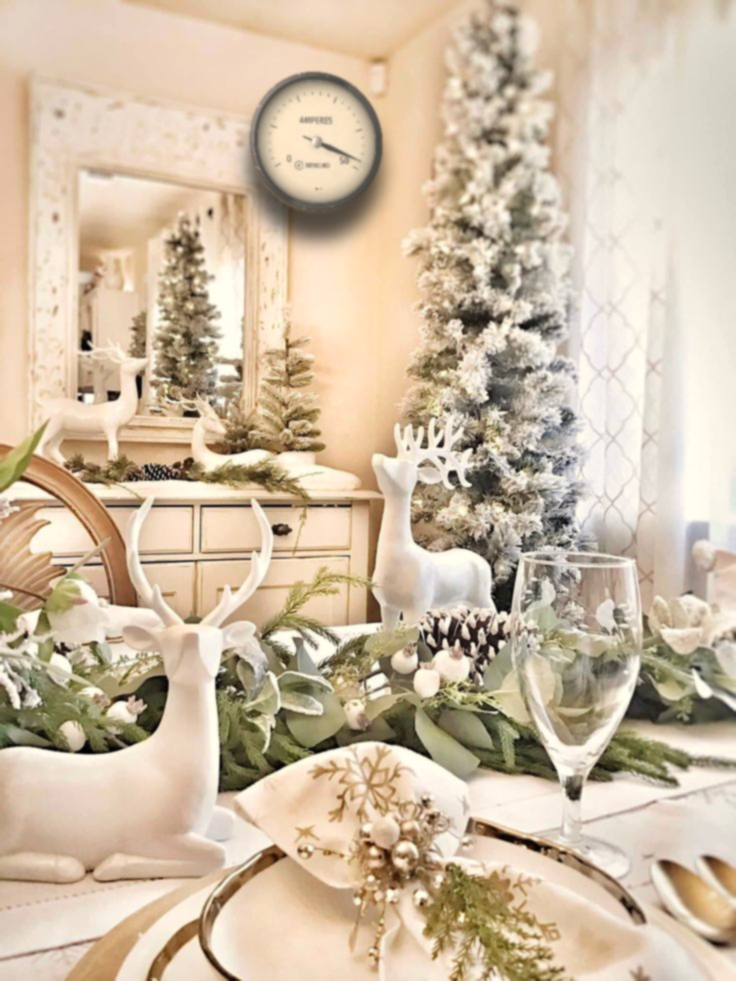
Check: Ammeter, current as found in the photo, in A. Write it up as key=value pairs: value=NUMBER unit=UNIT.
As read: value=48 unit=A
